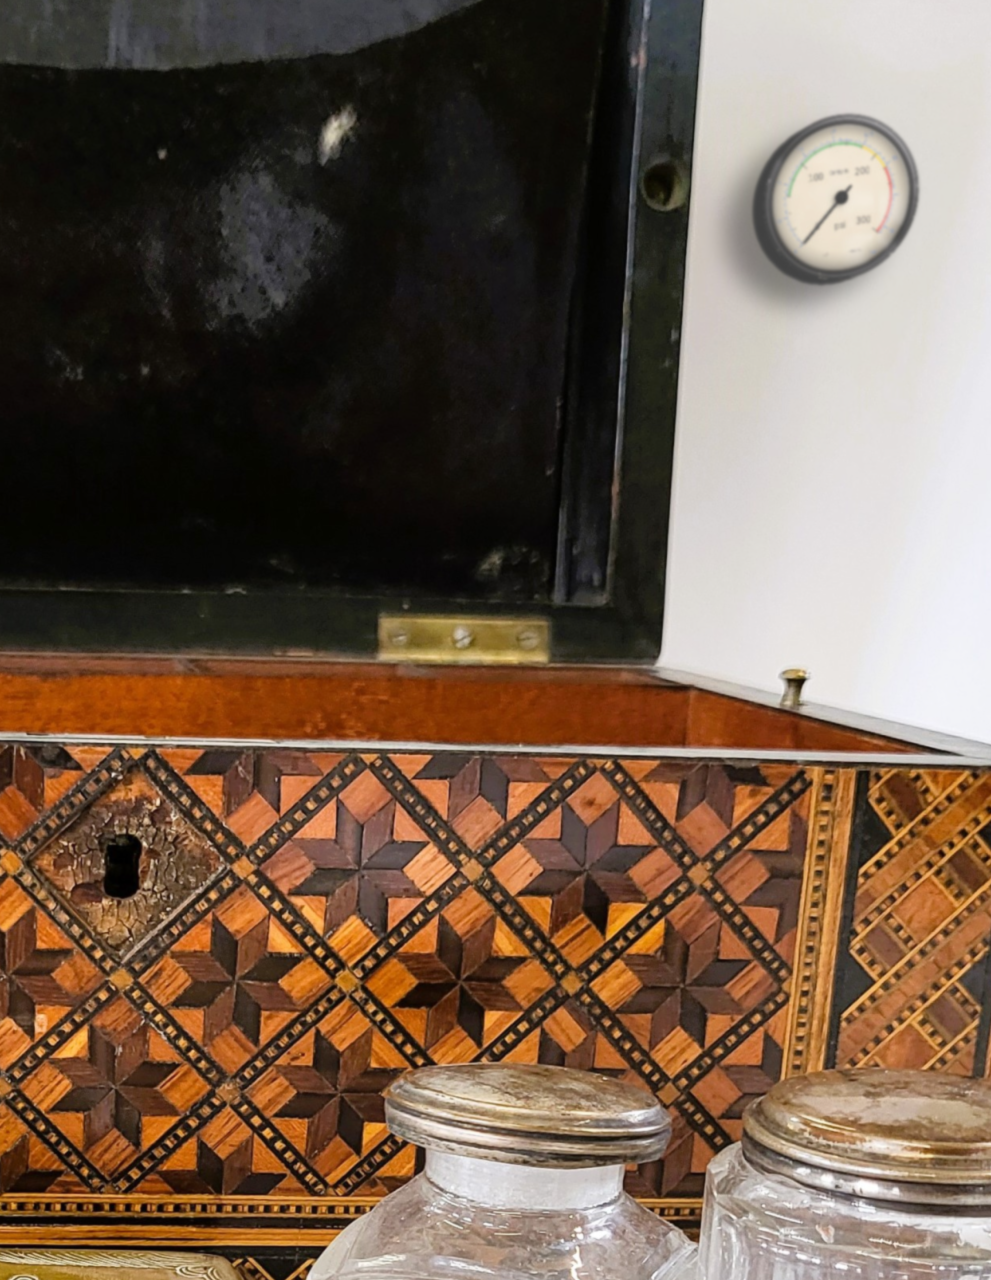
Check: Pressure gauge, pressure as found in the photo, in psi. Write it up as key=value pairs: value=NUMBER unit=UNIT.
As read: value=0 unit=psi
